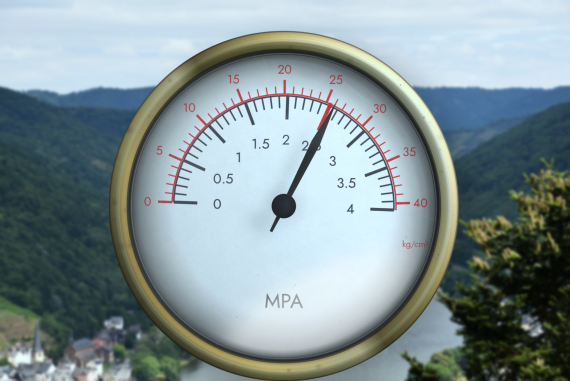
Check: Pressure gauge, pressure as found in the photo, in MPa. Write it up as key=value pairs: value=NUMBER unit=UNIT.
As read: value=2.55 unit=MPa
